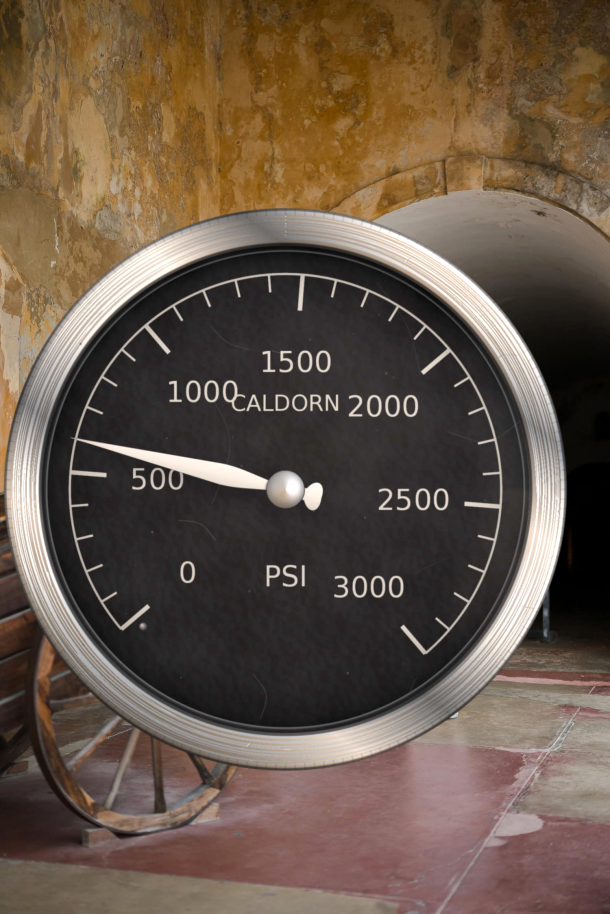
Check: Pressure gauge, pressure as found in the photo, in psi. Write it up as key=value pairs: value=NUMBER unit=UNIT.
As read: value=600 unit=psi
